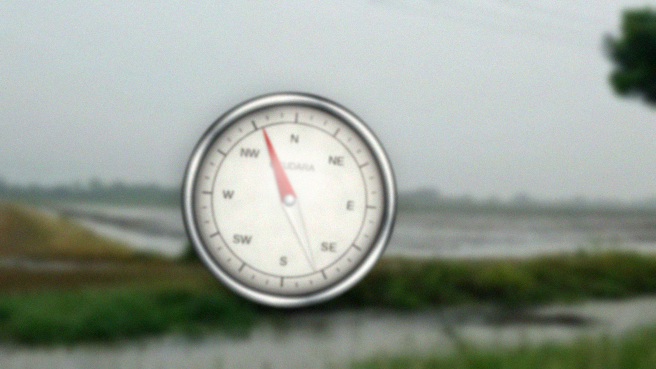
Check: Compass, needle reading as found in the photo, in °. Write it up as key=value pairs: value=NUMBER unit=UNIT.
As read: value=335 unit=°
